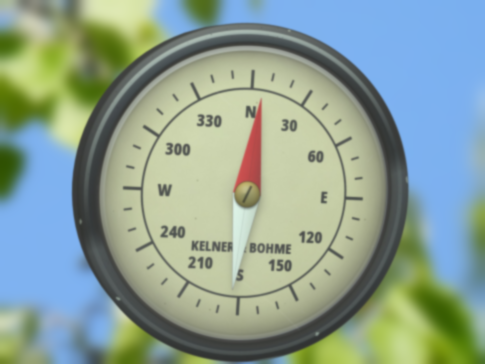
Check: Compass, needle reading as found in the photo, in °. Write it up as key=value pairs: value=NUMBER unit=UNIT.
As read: value=5 unit=°
